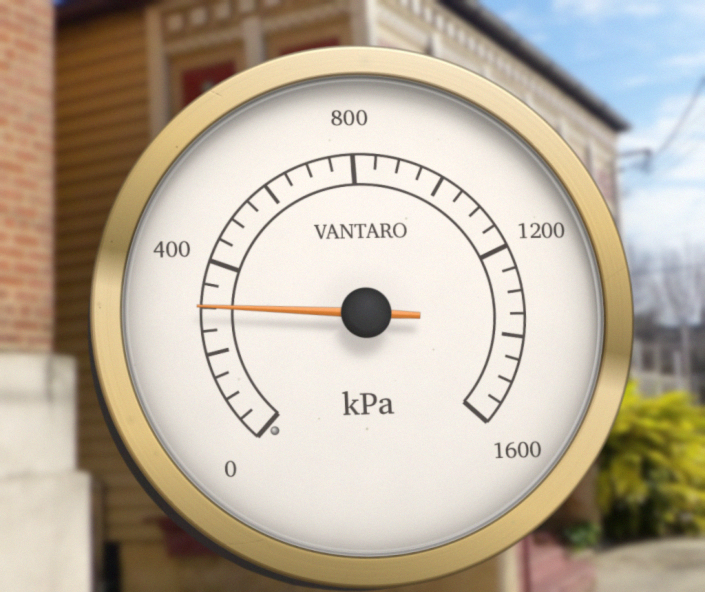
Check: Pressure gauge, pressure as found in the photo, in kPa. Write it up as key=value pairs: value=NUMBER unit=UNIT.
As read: value=300 unit=kPa
